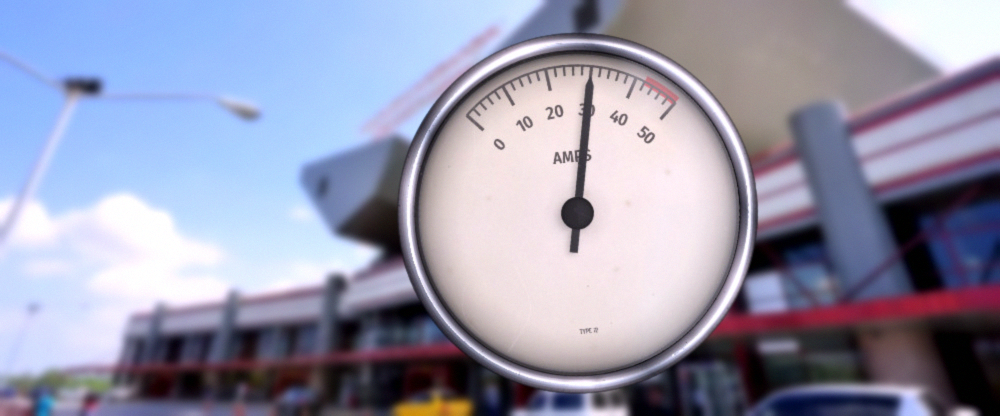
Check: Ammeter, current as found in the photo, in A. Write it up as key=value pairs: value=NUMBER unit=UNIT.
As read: value=30 unit=A
